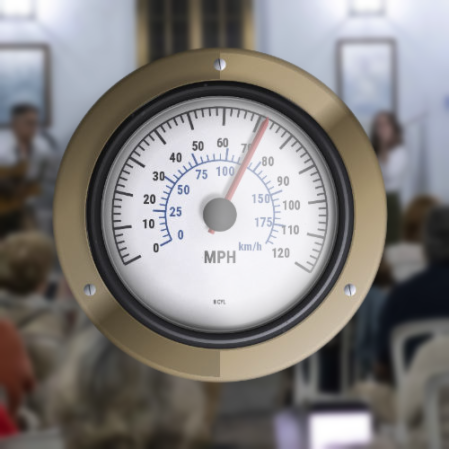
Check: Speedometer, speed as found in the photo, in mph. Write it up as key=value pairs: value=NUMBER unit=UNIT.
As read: value=72 unit=mph
